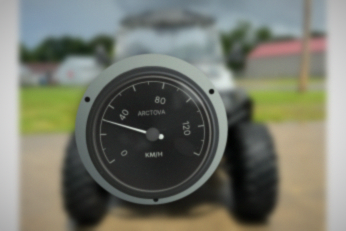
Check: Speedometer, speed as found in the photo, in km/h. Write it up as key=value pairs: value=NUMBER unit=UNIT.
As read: value=30 unit=km/h
